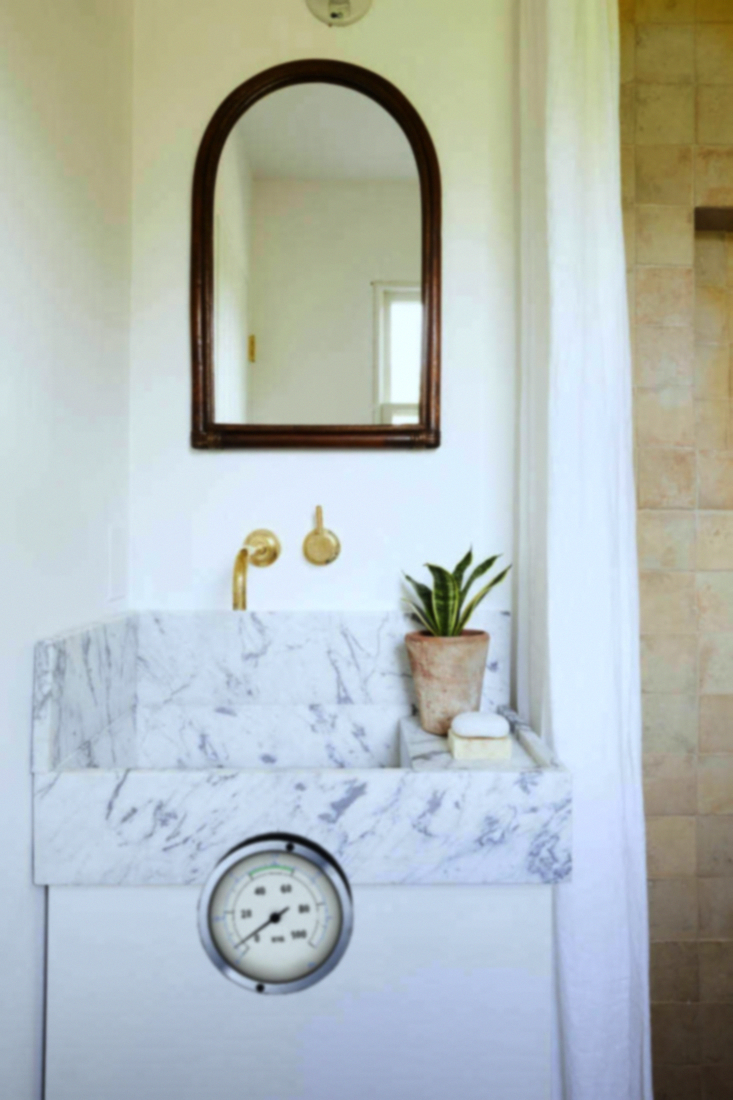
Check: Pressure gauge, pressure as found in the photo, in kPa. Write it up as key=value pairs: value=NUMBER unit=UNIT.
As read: value=5 unit=kPa
